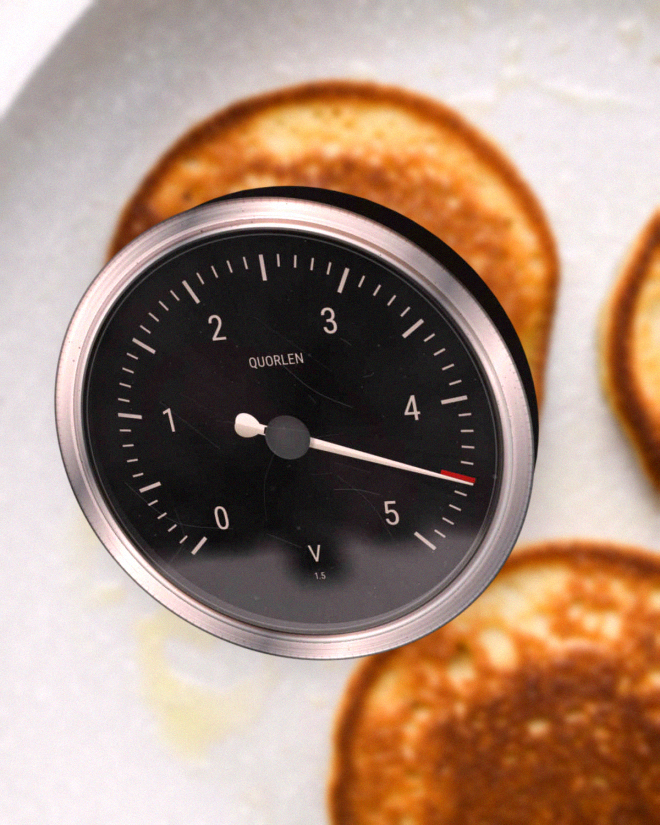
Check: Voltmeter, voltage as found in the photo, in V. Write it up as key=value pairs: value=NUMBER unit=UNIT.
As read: value=4.5 unit=V
